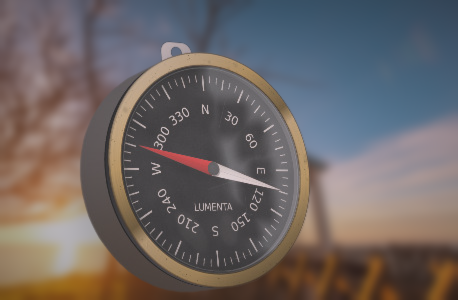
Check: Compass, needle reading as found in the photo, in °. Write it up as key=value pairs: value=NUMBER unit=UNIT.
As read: value=285 unit=°
